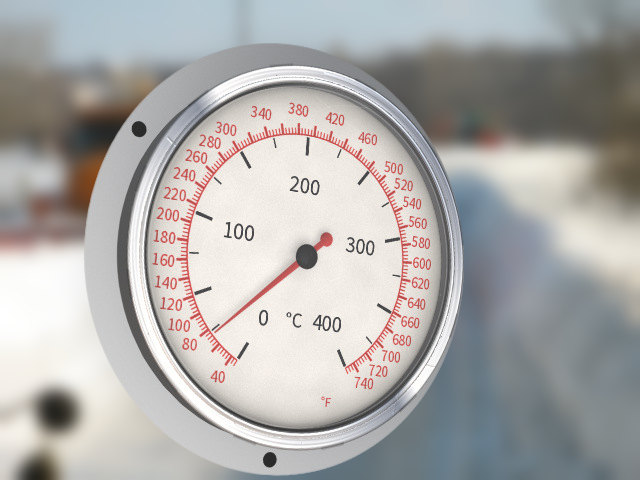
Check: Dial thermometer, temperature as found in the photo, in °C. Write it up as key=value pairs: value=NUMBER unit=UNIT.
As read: value=25 unit=°C
